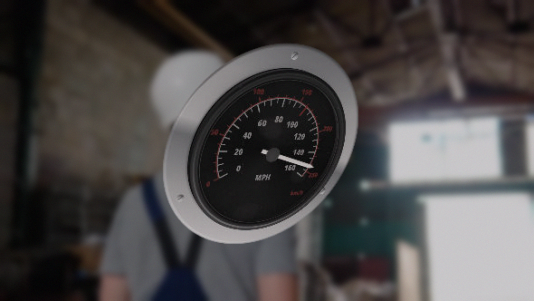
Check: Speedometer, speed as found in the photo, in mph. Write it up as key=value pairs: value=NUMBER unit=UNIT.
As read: value=150 unit=mph
